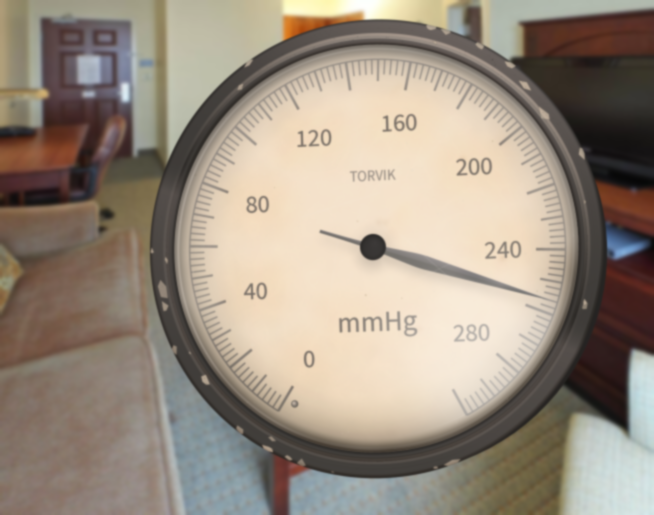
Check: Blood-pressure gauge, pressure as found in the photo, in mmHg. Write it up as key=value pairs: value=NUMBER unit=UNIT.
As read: value=256 unit=mmHg
